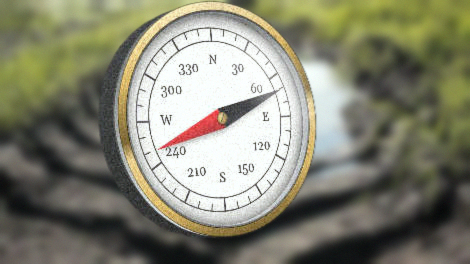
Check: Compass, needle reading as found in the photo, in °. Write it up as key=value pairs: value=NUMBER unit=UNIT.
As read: value=250 unit=°
